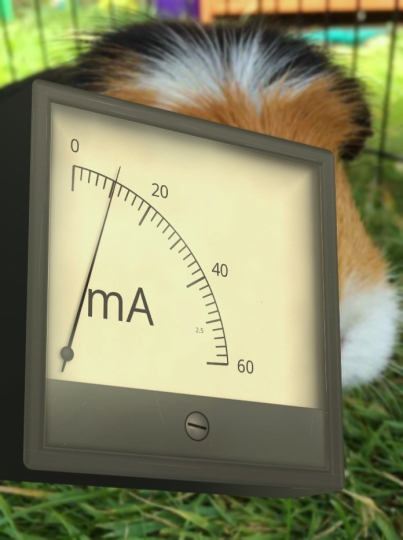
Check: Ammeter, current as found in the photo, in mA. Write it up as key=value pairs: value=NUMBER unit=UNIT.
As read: value=10 unit=mA
